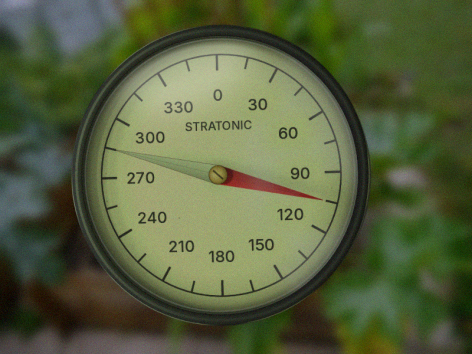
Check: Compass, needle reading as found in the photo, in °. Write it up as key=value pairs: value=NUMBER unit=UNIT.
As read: value=105 unit=°
